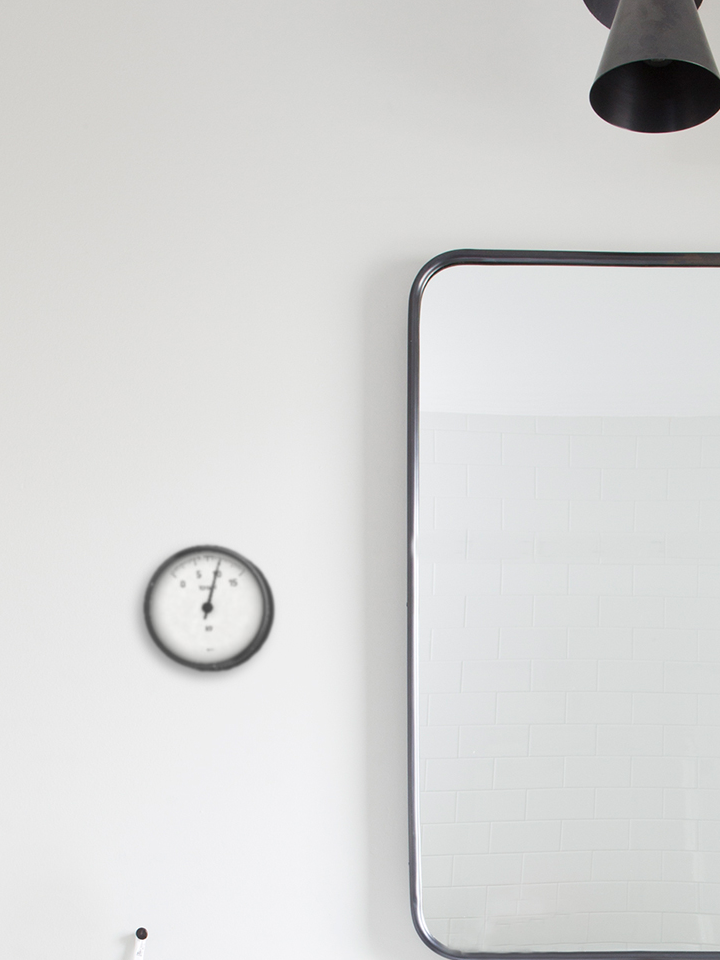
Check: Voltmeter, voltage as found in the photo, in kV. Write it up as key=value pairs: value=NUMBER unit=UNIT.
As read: value=10 unit=kV
